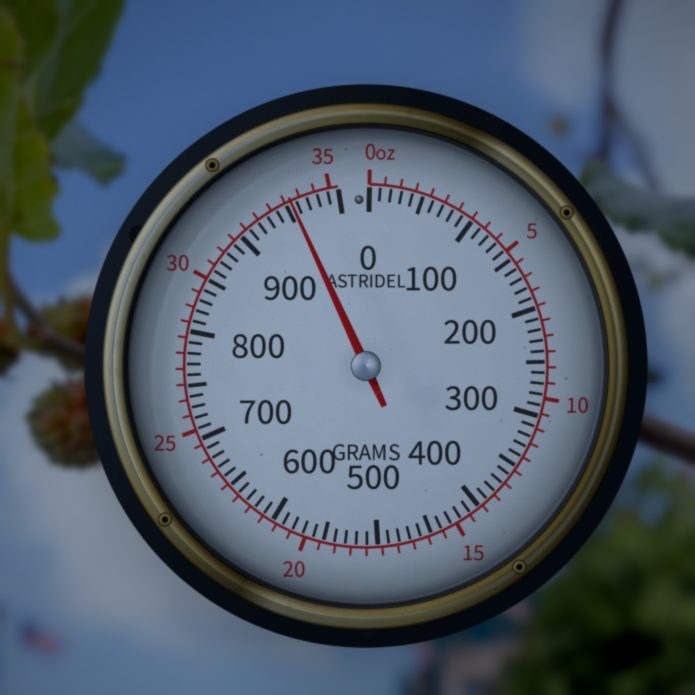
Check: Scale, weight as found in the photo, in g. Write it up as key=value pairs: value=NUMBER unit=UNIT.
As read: value=955 unit=g
